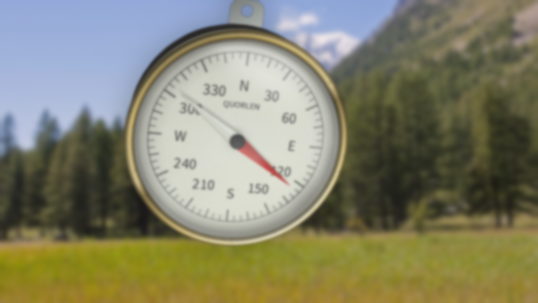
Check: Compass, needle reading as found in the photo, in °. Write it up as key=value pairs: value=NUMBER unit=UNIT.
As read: value=125 unit=°
